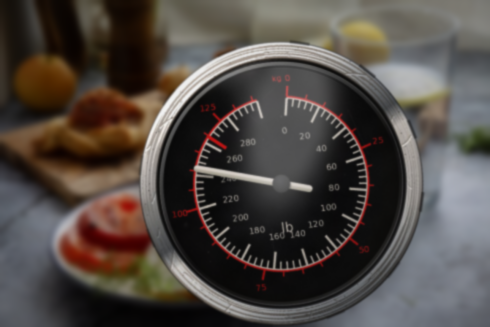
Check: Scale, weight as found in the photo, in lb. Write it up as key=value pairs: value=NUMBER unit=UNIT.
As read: value=244 unit=lb
